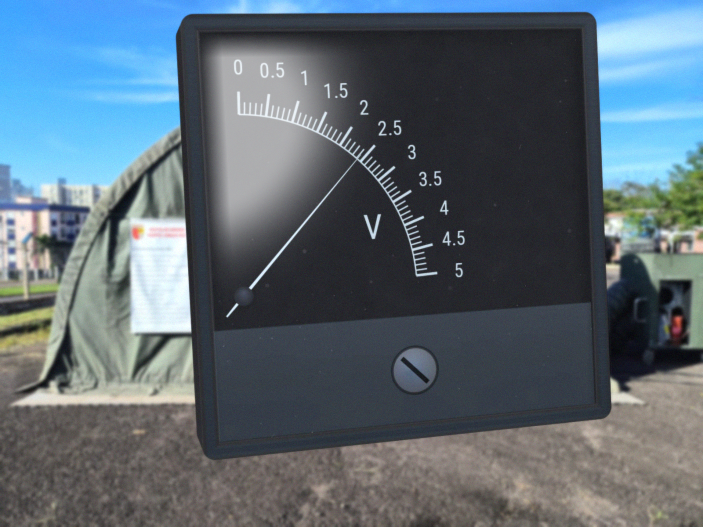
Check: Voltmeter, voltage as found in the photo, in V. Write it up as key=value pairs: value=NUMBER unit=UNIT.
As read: value=2.4 unit=V
